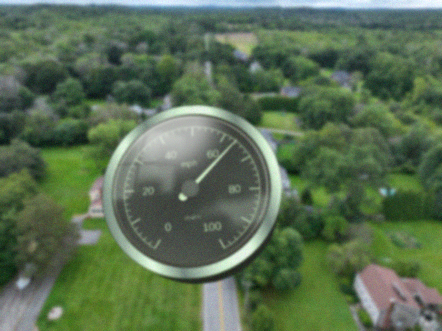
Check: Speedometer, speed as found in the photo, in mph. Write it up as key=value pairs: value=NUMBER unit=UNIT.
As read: value=64 unit=mph
